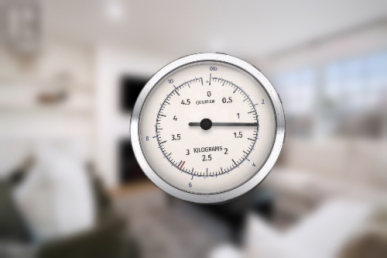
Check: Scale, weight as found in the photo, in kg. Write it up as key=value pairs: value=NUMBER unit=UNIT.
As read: value=1.25 unit=kg
